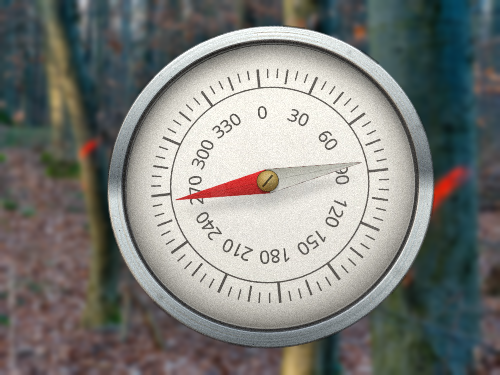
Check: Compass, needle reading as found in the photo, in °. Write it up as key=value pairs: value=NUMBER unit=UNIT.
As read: value=265 unit=°
